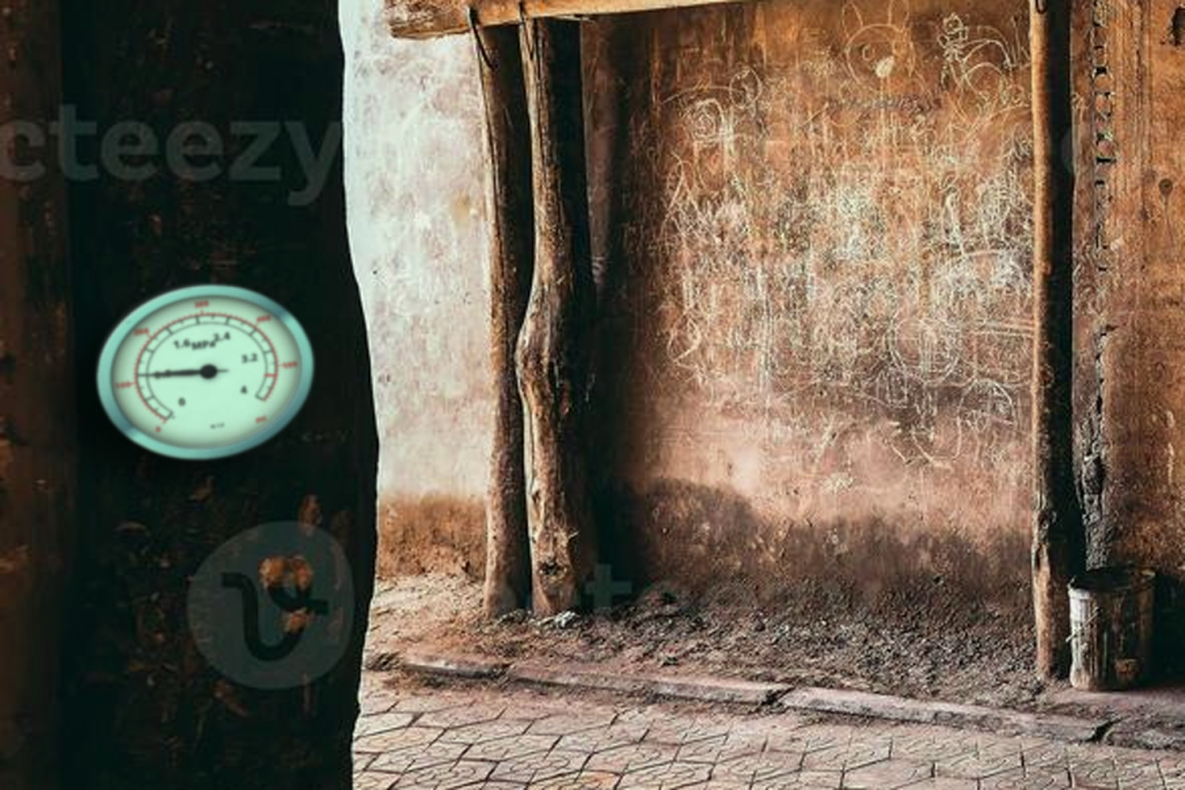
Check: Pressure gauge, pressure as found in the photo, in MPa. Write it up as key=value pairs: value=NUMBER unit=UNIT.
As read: value=0.8 unit=MPa
